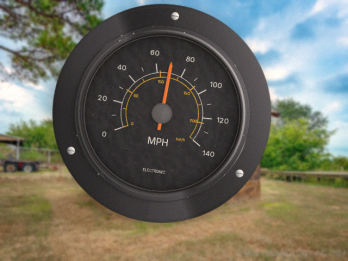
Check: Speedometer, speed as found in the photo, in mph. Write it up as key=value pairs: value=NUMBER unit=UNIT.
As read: value=70 unit=mph
